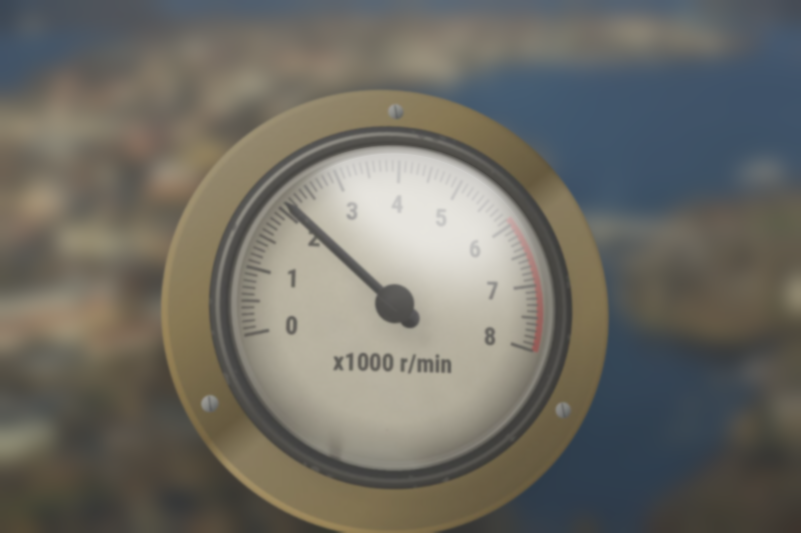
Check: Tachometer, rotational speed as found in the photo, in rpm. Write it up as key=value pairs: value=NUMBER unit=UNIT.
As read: value=2100 unit=rpm
